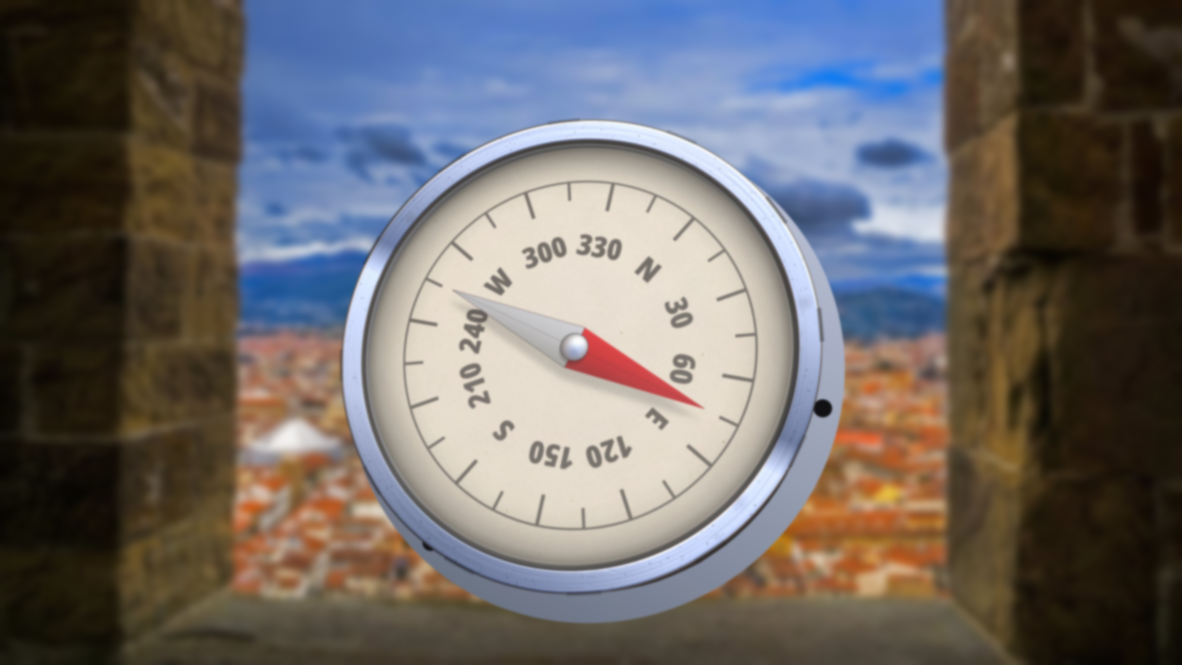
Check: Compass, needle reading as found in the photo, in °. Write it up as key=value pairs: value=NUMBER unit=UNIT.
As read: value=75 unit=°
